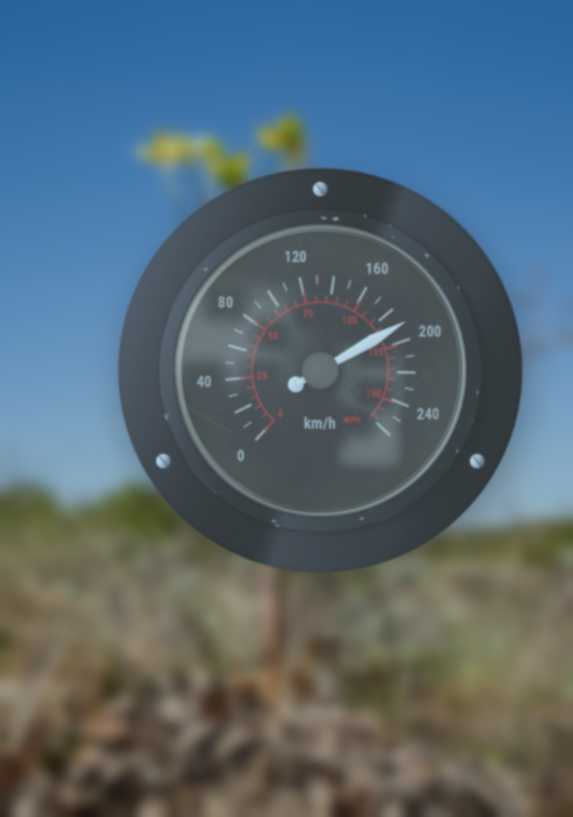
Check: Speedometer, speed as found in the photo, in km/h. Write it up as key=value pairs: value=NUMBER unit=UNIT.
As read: value=190 unit=km/h
